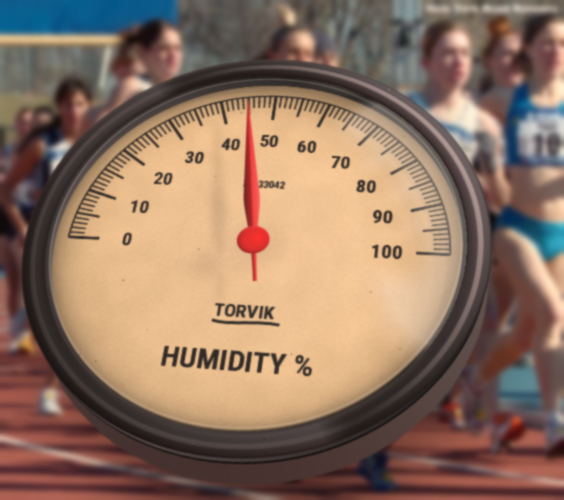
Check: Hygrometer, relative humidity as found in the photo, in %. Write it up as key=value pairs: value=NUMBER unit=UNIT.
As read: value=45 unit=%
